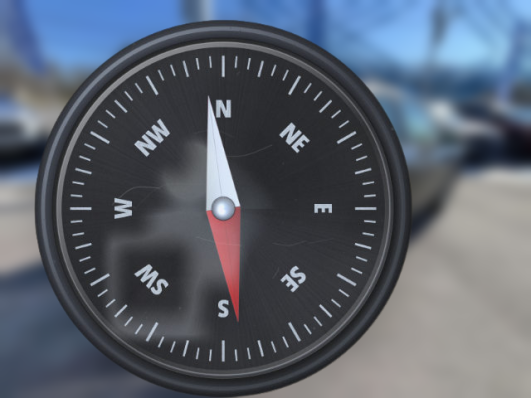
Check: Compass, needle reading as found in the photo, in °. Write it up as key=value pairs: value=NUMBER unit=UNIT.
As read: value=172.5 unit=°
